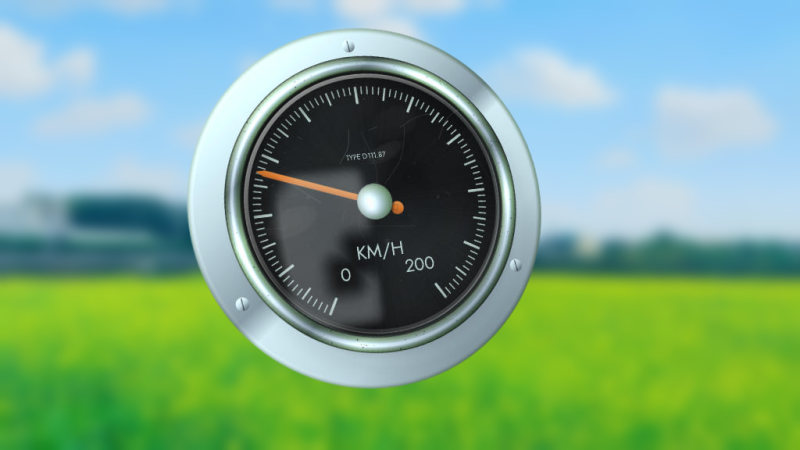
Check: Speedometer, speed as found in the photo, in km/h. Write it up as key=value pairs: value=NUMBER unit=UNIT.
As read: value=54 unit=km/h
